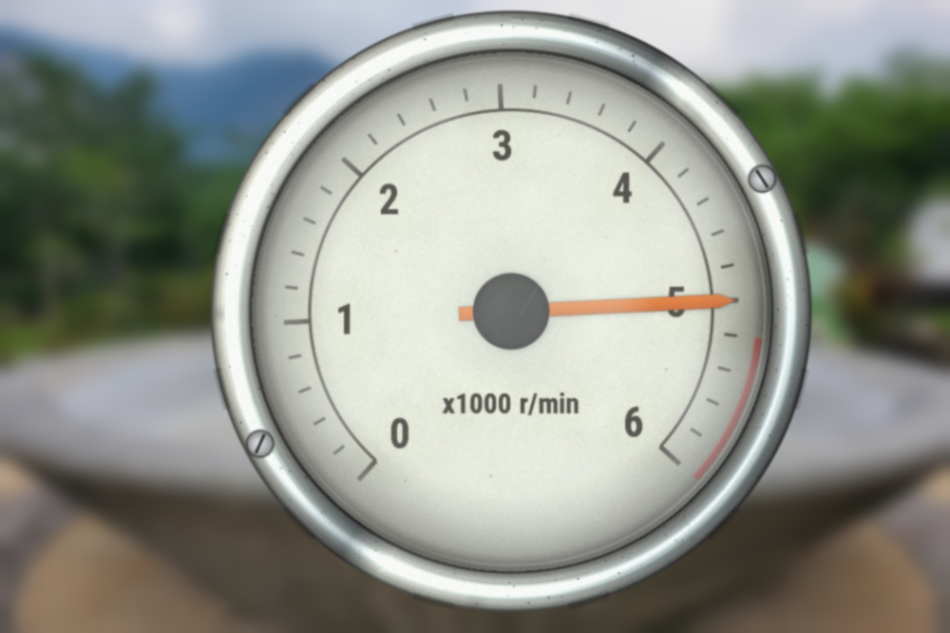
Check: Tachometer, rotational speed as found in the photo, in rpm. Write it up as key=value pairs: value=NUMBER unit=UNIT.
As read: value=5000 unit=rpm
